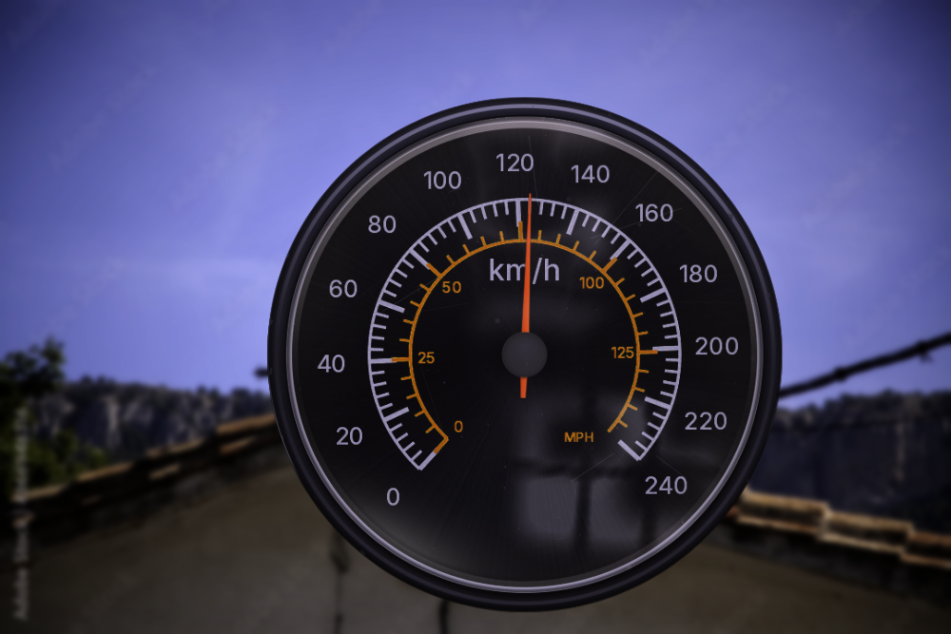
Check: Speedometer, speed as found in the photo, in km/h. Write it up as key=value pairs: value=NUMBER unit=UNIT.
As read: value=124 unit=km/h
